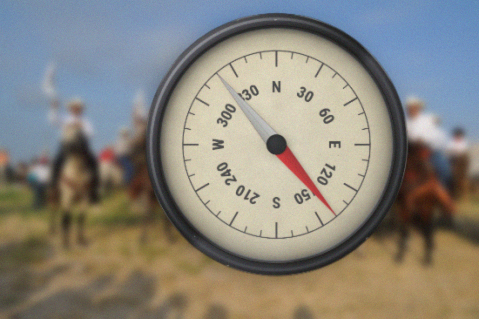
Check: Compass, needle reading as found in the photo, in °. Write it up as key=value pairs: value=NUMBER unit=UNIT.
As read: value=140 unit=°
